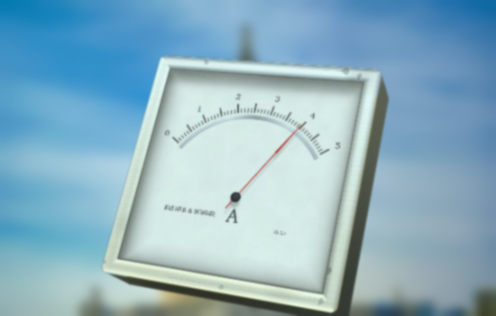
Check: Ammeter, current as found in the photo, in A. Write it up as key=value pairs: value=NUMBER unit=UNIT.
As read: value=4 unit=A
